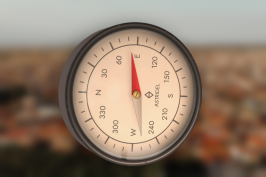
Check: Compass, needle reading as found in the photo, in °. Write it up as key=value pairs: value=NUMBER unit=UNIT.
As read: value=80 unit=°
